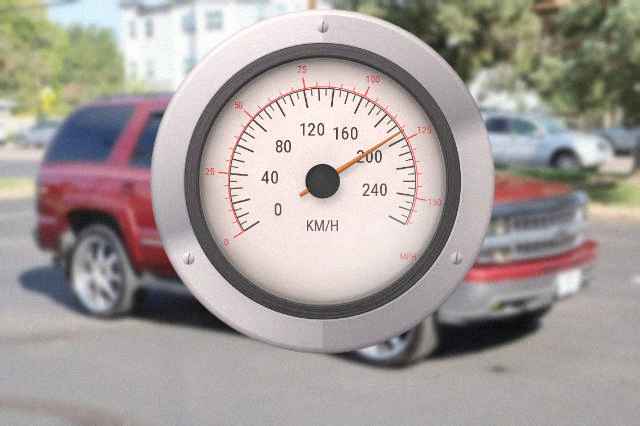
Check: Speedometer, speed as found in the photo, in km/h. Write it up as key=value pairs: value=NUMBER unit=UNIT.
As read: value=195 unit=km/h
